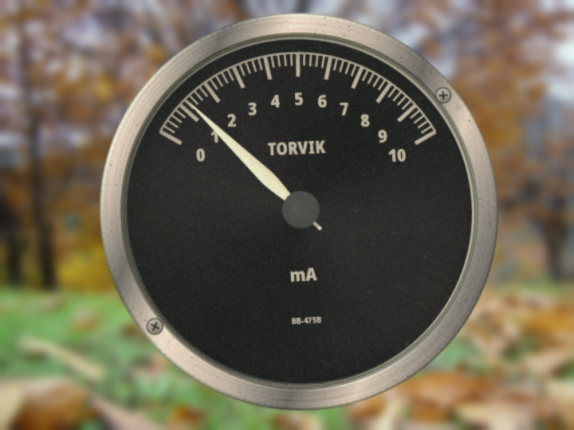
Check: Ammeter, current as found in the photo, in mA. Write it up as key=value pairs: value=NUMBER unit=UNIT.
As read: value=1.2 unit=mA
